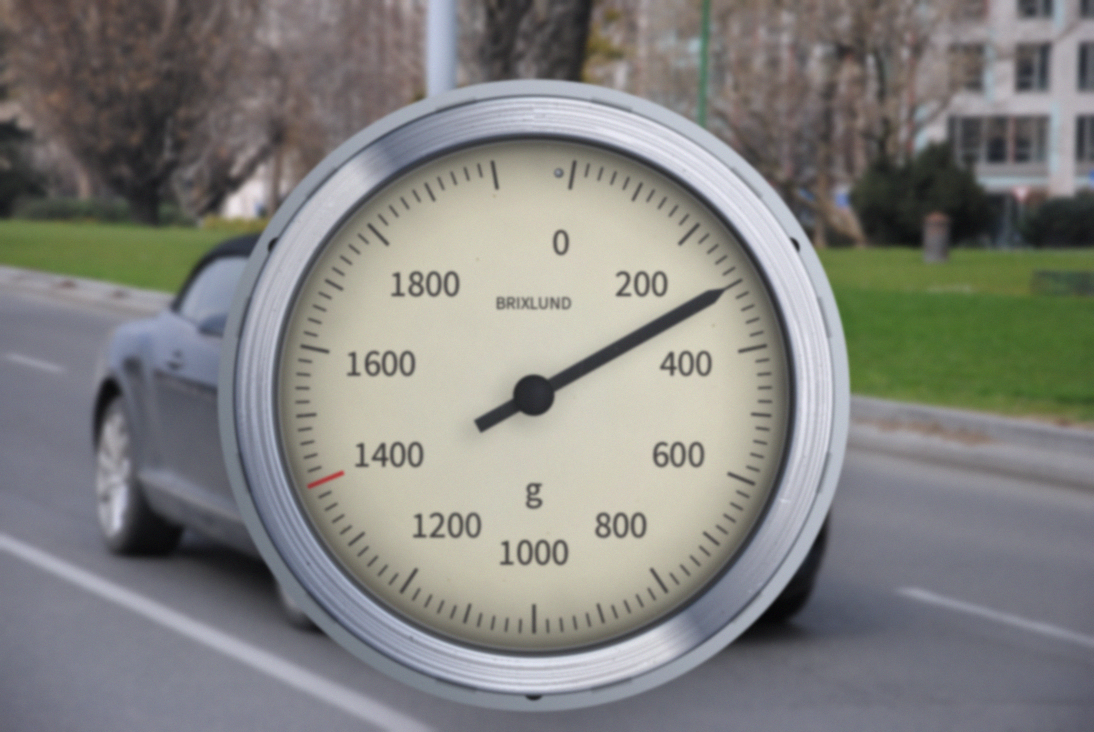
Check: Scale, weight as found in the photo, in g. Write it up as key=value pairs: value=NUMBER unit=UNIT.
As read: value=300 unit=g
